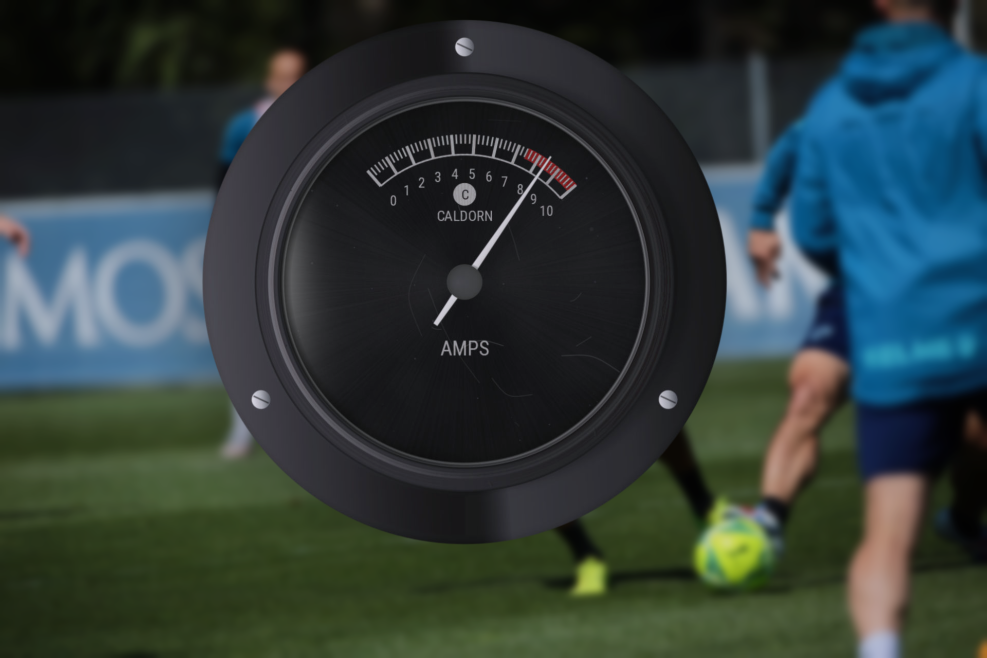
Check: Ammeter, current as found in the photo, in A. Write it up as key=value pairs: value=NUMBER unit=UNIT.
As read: value=8.4 unit=A
